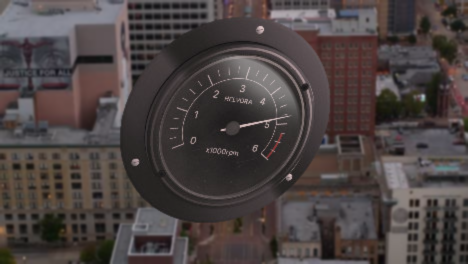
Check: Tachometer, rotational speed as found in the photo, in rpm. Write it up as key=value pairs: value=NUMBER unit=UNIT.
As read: value=4750 unit=rpm
